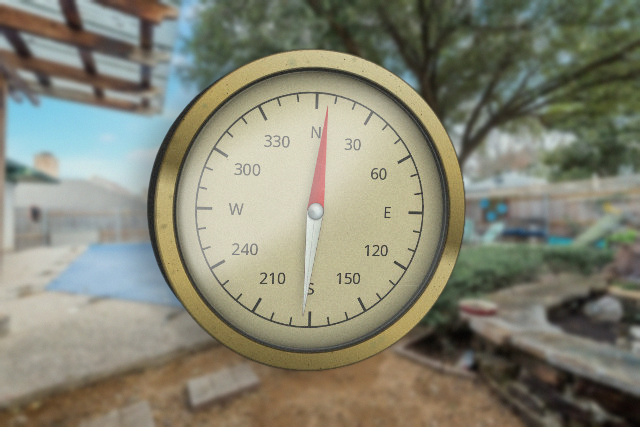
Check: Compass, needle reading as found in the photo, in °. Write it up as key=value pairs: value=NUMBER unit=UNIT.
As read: value=5 unit=°
